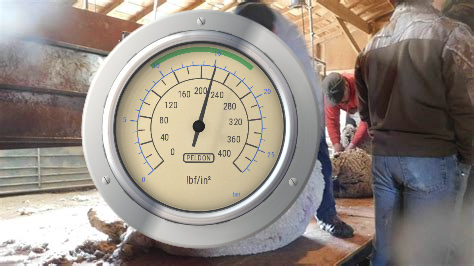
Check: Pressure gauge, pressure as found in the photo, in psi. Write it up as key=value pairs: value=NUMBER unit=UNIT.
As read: value=220 unit=psi
